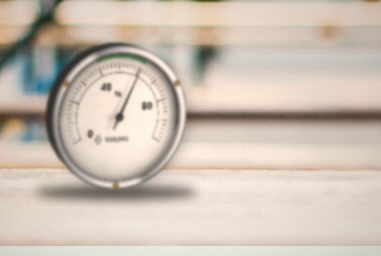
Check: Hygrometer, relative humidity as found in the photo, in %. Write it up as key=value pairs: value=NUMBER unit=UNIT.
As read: value=60 unit=%
